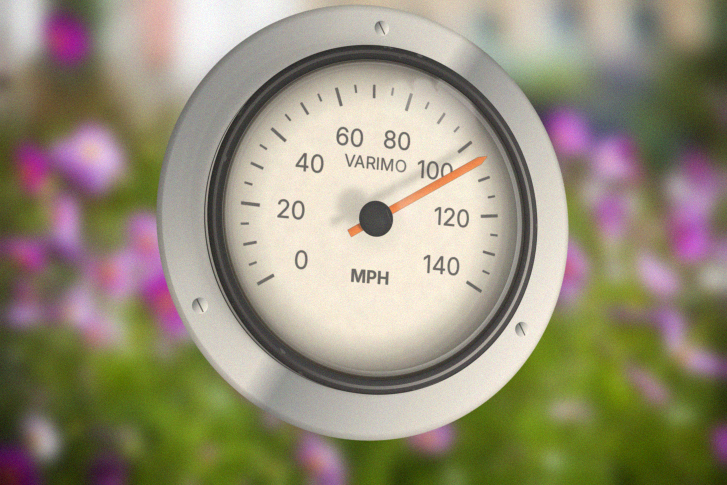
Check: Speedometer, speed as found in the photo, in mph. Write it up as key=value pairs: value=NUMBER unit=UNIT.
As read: value=105 unit=mph
